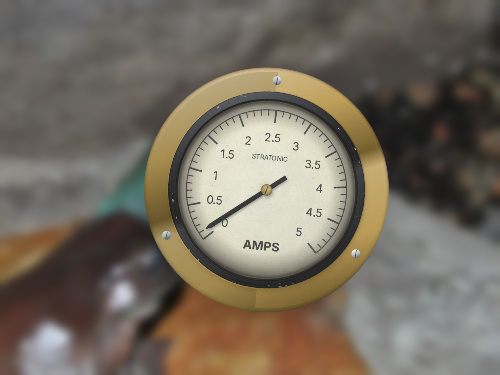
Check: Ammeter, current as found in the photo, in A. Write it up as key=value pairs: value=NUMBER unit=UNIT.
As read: value=0.1 unit=A
